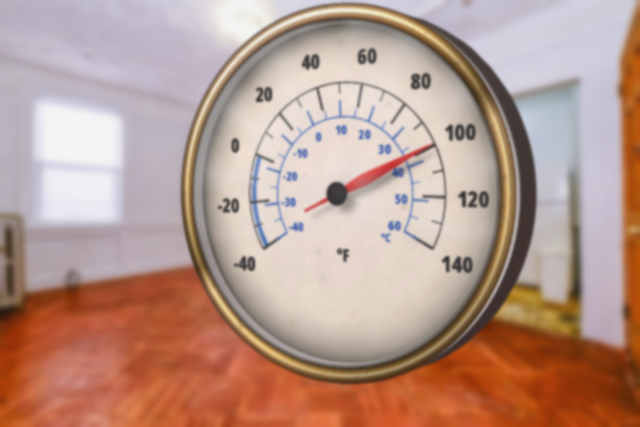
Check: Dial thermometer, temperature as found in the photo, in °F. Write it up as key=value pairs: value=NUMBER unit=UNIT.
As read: value=100 unit=°F
